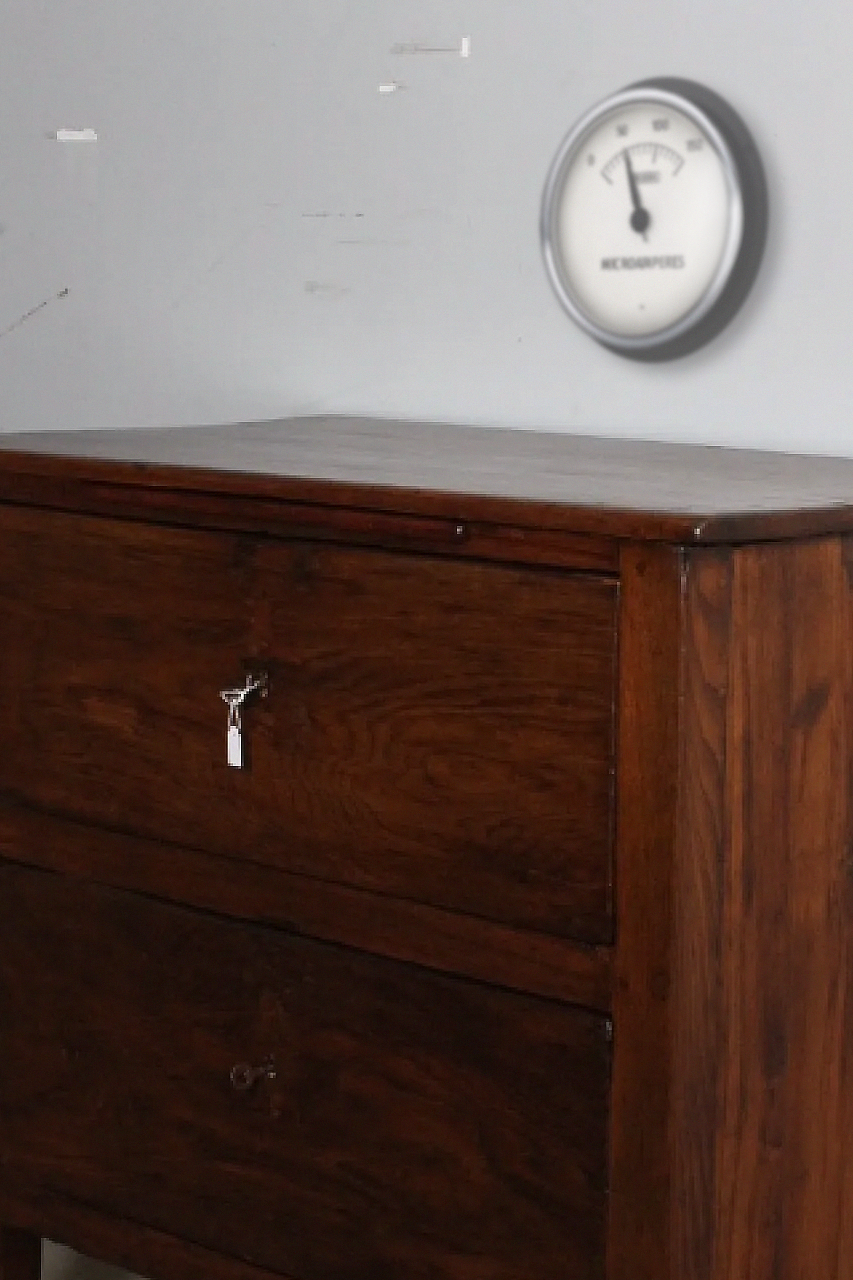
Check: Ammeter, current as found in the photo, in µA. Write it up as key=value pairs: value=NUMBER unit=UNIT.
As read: value=50 unit=µA
